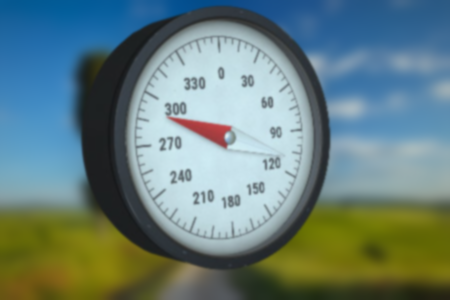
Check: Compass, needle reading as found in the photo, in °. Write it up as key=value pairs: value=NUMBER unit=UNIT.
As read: value=290 unit=°
